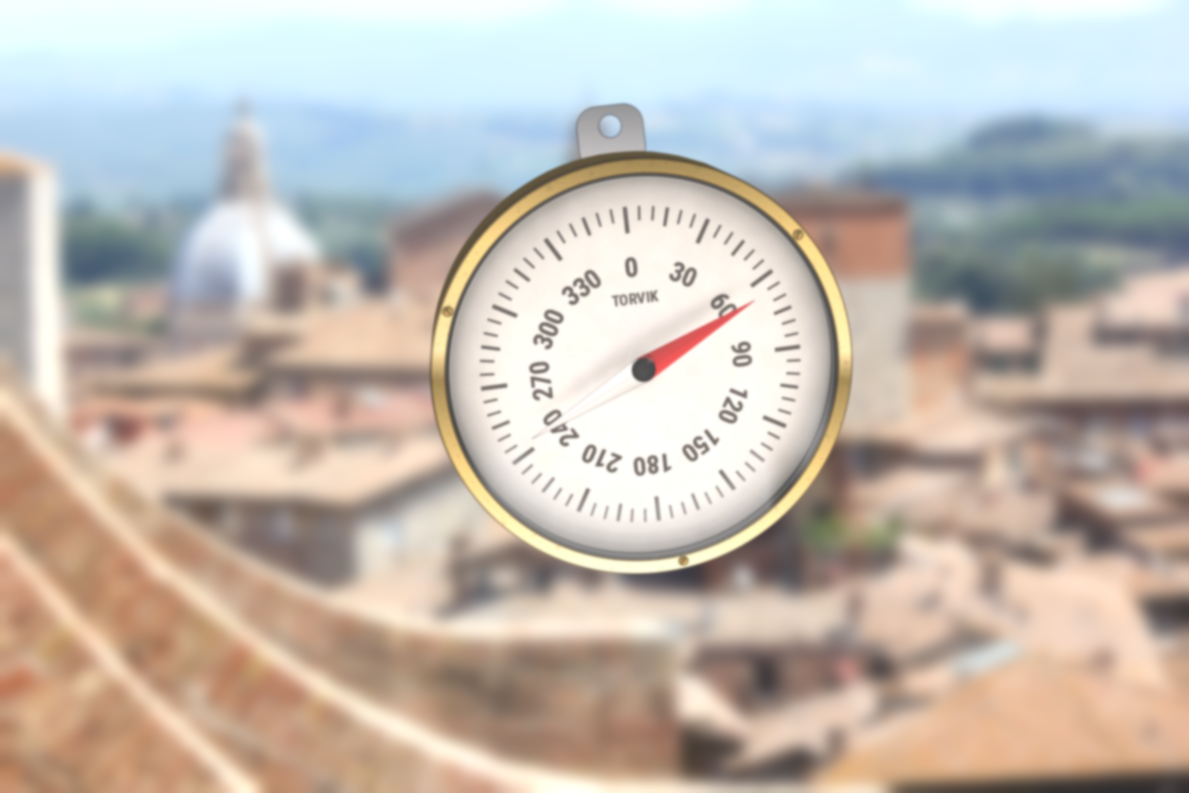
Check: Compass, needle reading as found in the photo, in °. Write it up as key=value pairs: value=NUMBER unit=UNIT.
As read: value=65 unit=°
